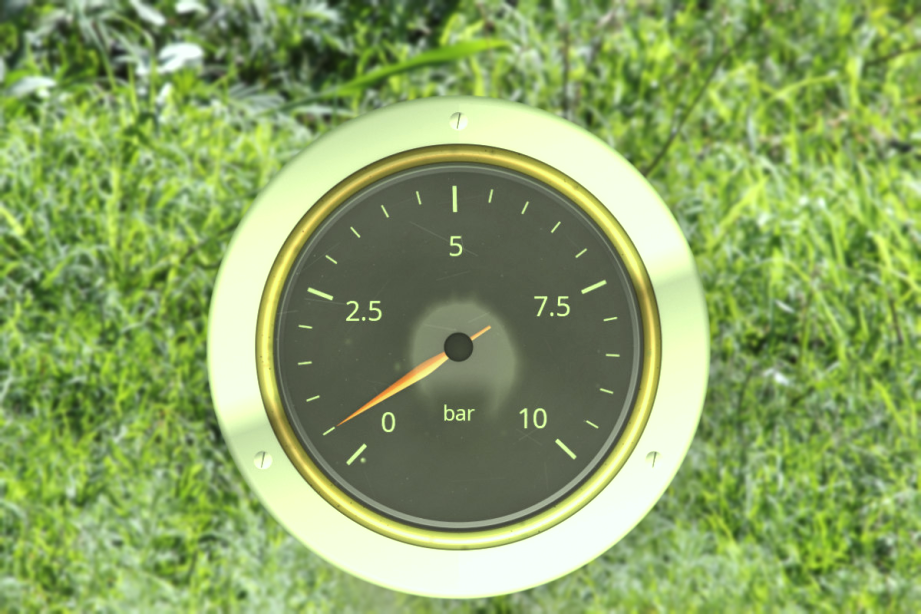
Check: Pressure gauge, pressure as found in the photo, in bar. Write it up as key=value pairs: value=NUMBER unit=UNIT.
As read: value=0.5 unit=bar
